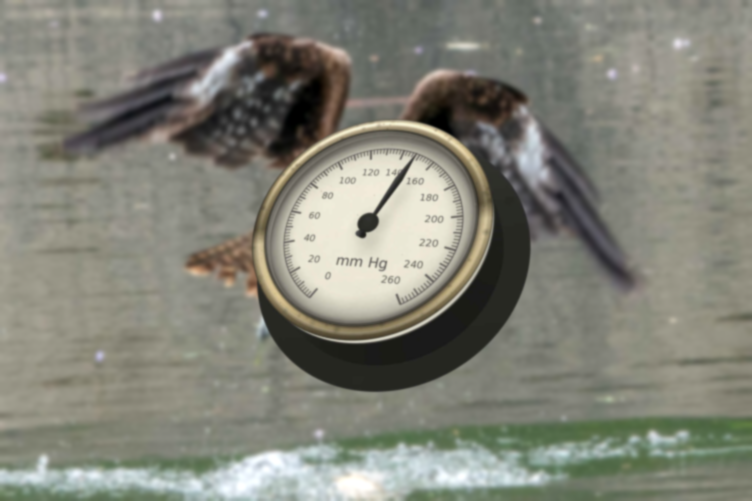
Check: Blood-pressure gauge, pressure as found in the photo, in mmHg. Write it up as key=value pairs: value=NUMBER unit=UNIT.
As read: value=150 unit=mmHg
